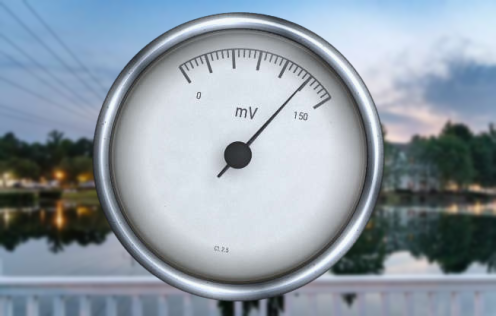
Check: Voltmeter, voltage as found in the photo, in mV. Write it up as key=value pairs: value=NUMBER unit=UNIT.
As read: value=125 unit=mV
